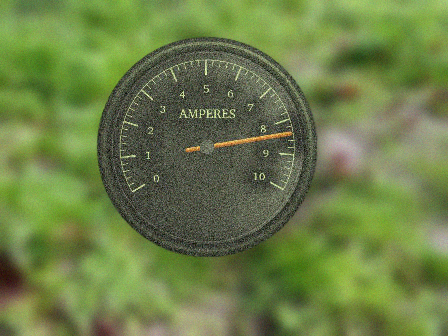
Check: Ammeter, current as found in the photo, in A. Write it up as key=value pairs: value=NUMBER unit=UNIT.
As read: value=8.4 unit=A
